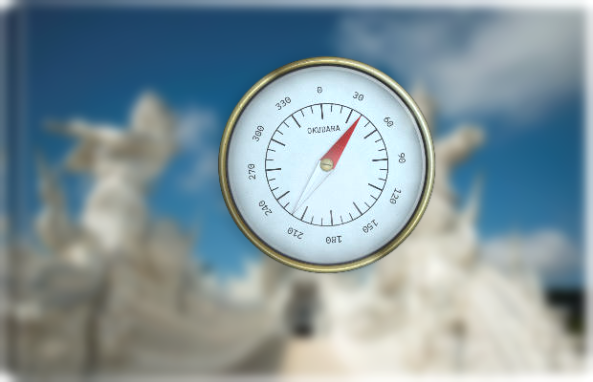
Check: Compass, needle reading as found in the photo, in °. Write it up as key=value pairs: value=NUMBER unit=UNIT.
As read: value=40 unit=°
